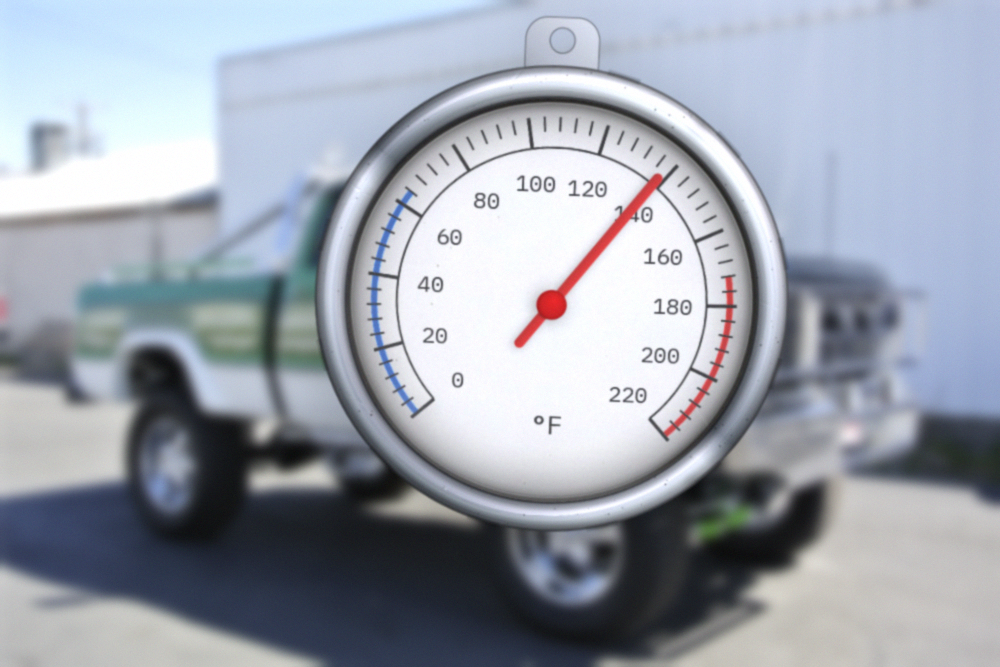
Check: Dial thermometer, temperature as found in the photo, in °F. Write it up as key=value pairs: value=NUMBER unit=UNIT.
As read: value=138 unit=°F
